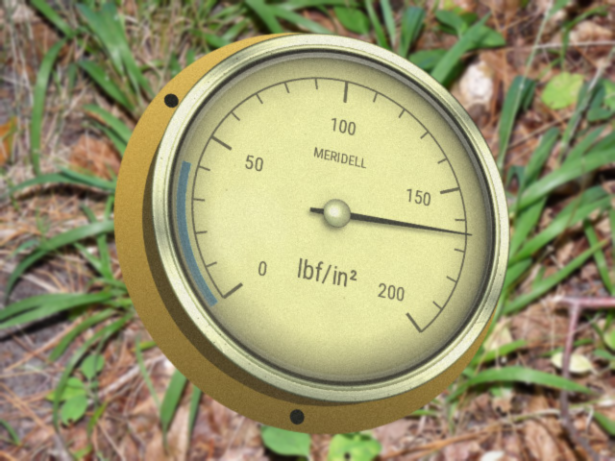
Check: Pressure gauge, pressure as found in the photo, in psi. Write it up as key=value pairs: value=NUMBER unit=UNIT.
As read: value=165 unit=psi
